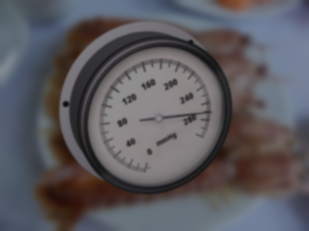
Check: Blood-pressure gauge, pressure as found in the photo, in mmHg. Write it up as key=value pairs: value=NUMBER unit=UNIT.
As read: value=270 unit=mmHg
